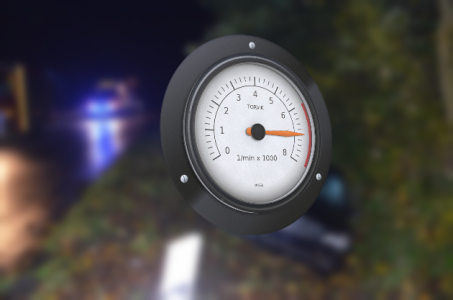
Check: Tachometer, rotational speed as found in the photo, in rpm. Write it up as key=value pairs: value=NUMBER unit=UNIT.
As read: value=7000 unit=rpm
